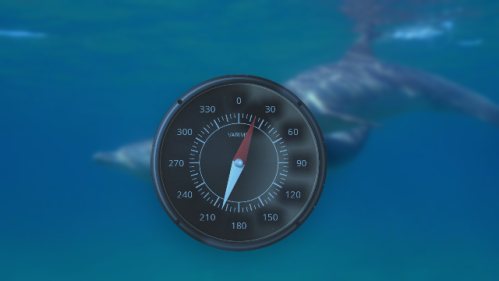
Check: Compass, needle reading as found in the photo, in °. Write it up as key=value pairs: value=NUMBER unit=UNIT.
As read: value=20 unit=°
